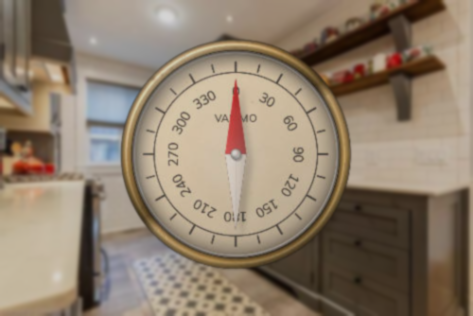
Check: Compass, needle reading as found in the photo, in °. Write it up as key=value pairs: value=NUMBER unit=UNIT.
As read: value=0 unit=°
